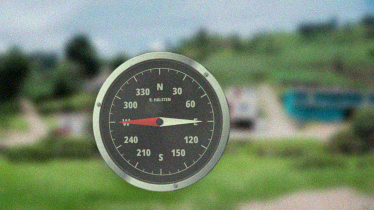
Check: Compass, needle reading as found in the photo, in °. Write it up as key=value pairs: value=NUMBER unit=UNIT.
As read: value=270 unit=°
